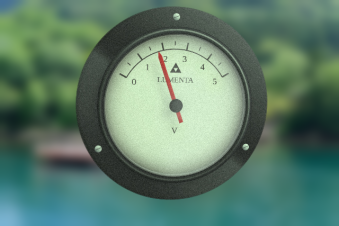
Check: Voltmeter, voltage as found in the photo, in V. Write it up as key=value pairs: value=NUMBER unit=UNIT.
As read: value=1.75 unit=V
